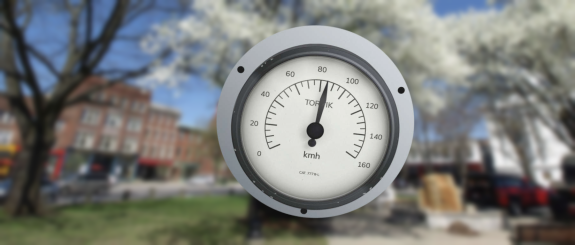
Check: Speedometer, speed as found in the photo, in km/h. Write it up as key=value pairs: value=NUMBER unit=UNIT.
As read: value=85 unit=km/h
